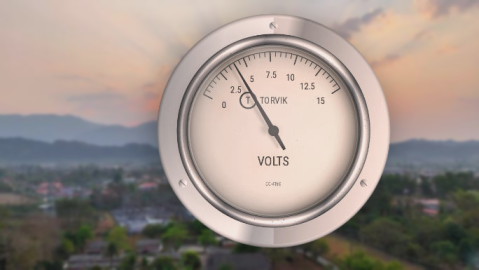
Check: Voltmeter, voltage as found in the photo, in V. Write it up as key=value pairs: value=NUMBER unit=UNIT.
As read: value=4 unit=V
